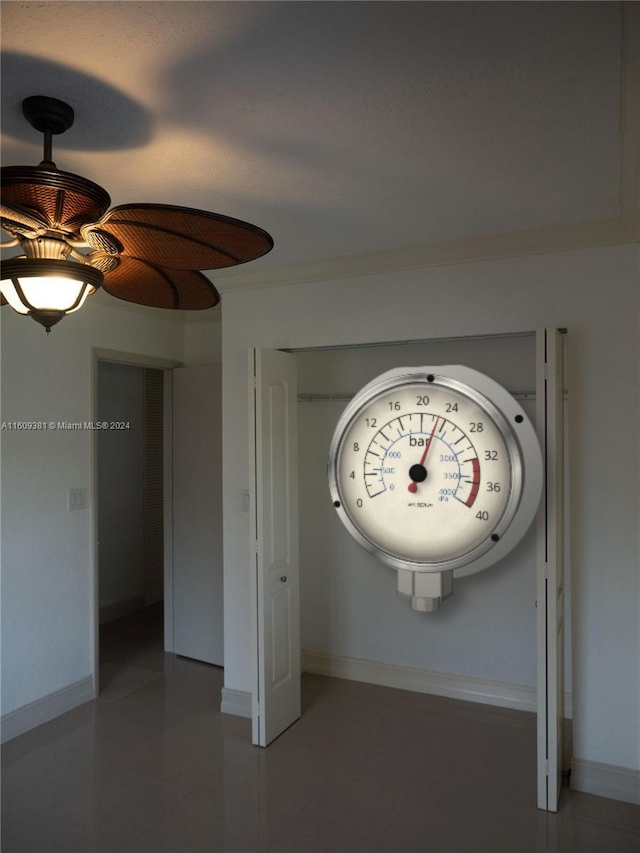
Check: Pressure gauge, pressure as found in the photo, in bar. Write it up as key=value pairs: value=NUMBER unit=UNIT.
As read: value=23 unit=bar
